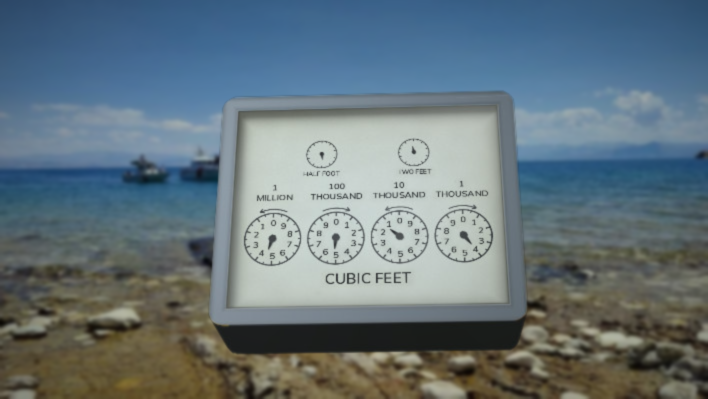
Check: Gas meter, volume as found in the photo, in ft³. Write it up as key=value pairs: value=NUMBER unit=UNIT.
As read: value=451400 unit=ft³
